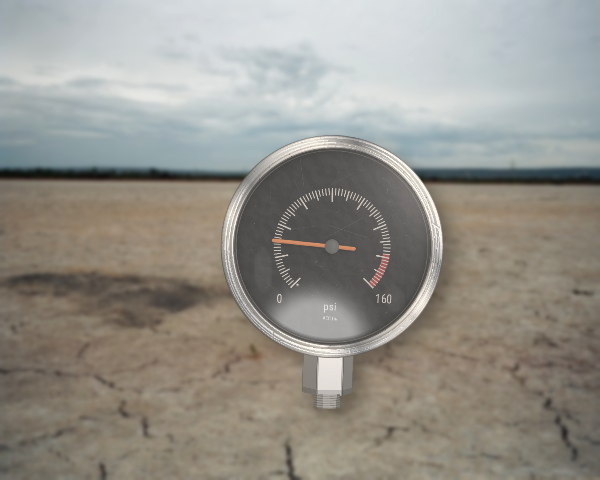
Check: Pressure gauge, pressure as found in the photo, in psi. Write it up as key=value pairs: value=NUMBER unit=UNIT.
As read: value=30 unit=psi
